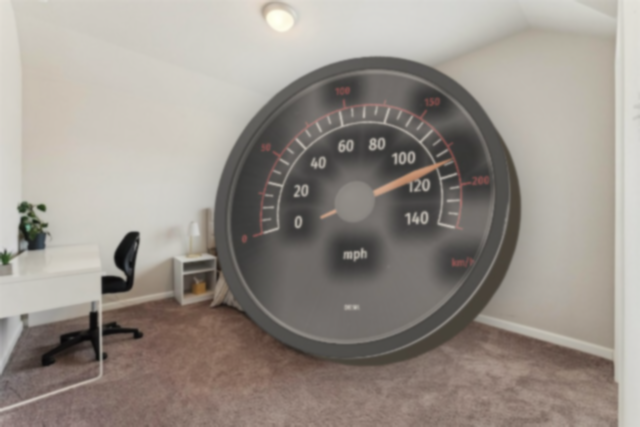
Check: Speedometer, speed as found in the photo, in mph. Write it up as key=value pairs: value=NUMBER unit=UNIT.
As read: value=115 unit=mph
